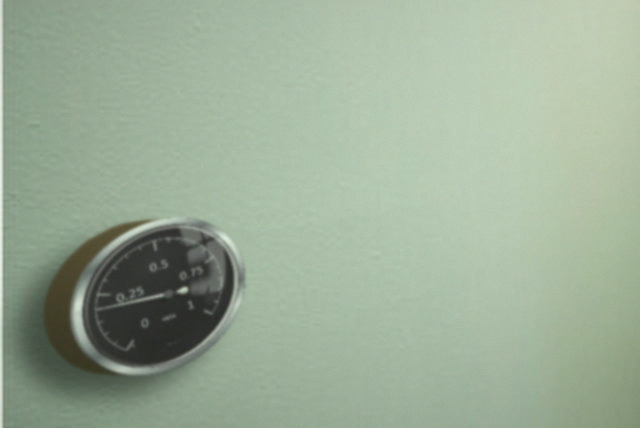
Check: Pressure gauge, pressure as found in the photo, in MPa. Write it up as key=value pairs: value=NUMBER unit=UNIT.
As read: value=0.2 unit=MPa
